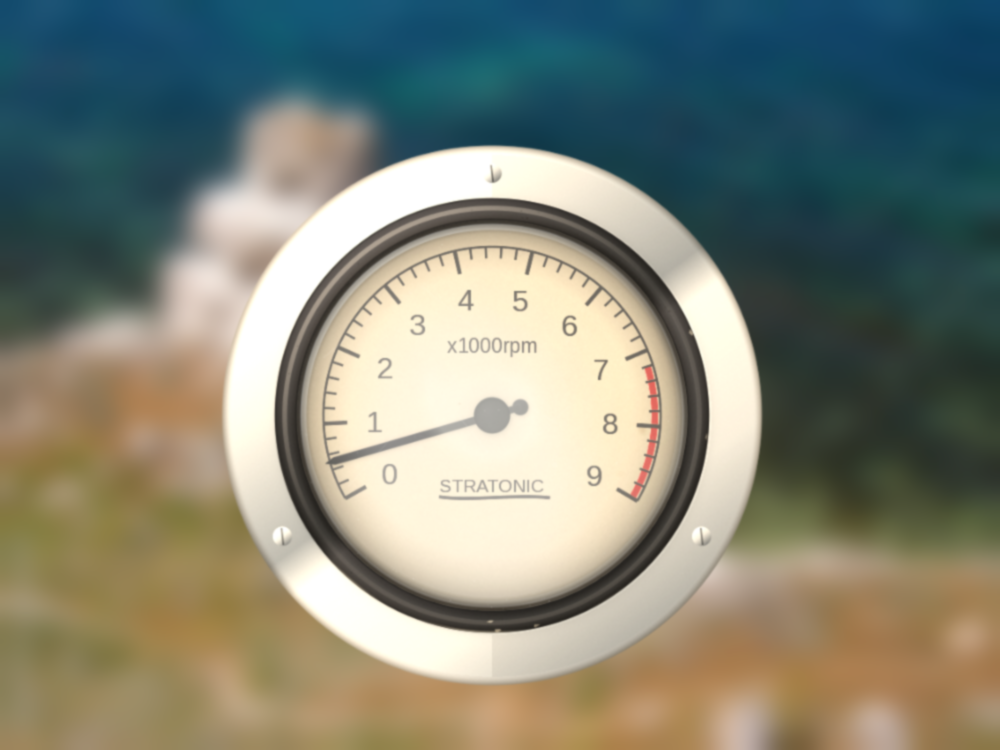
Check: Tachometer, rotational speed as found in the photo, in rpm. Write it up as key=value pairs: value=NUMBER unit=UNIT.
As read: value=500 unit=rpm
